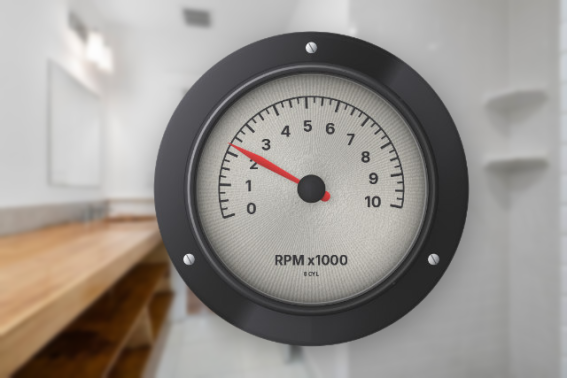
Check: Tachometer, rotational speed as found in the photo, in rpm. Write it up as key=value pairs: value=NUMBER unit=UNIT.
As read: value=2250 unit=rpm
